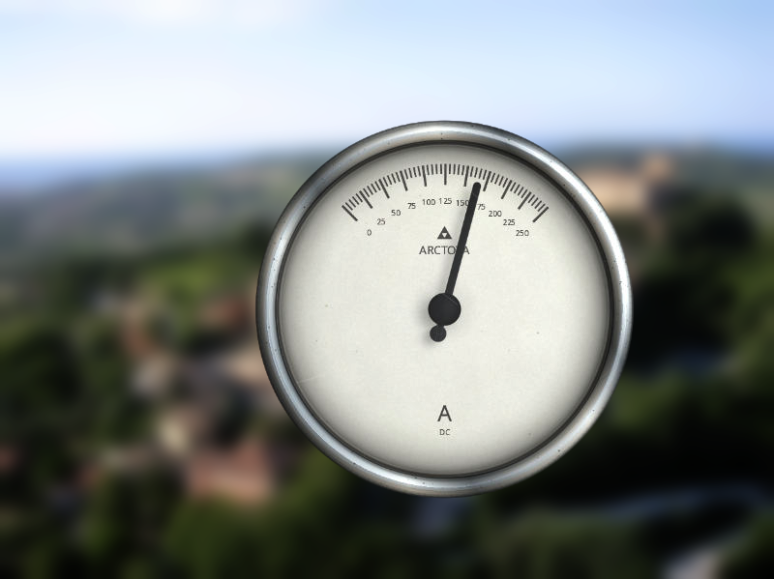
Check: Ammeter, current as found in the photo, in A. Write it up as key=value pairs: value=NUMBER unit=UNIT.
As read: value=165 unit=A
